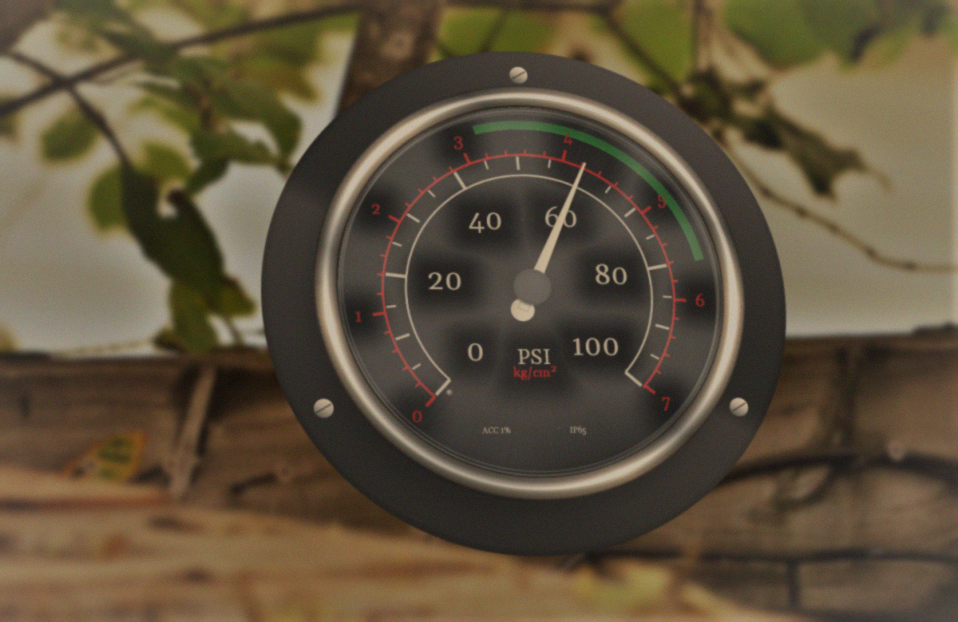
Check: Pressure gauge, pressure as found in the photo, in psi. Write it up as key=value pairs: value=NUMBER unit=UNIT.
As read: value=60 unit=psi
